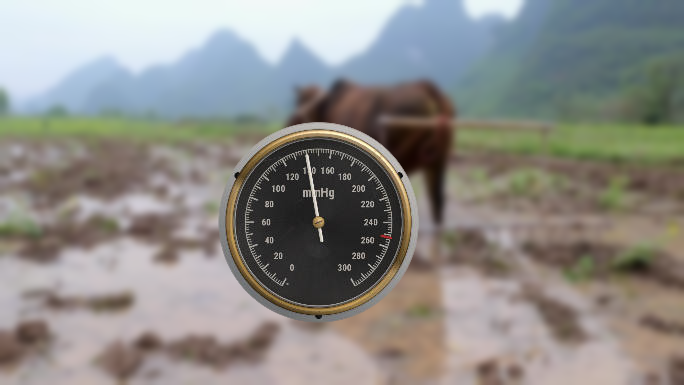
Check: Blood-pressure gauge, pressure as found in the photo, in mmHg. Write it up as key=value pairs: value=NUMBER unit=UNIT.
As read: value=140 unit=mmHg
